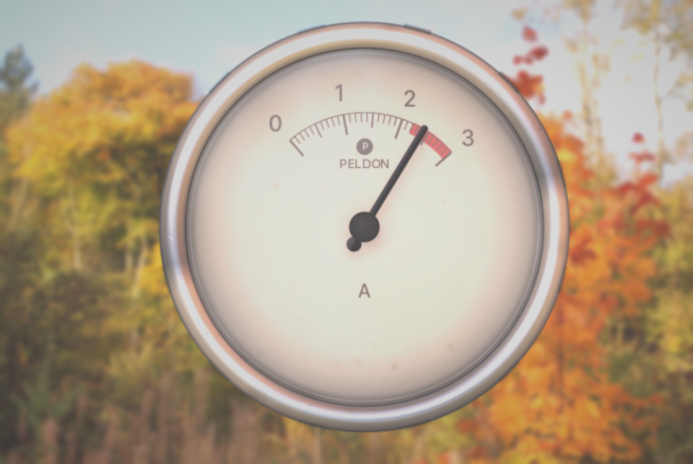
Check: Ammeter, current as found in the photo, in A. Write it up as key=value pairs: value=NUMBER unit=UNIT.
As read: value=2.4 unit=A
